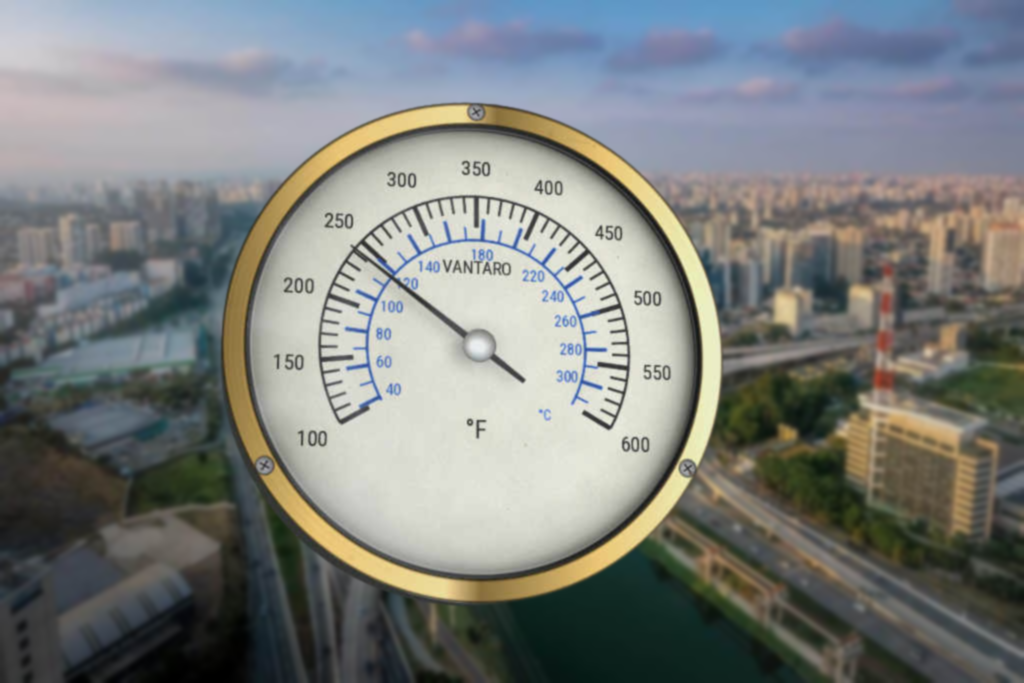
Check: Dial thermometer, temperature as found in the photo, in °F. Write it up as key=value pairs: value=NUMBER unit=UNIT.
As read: value=240 unit=°F
